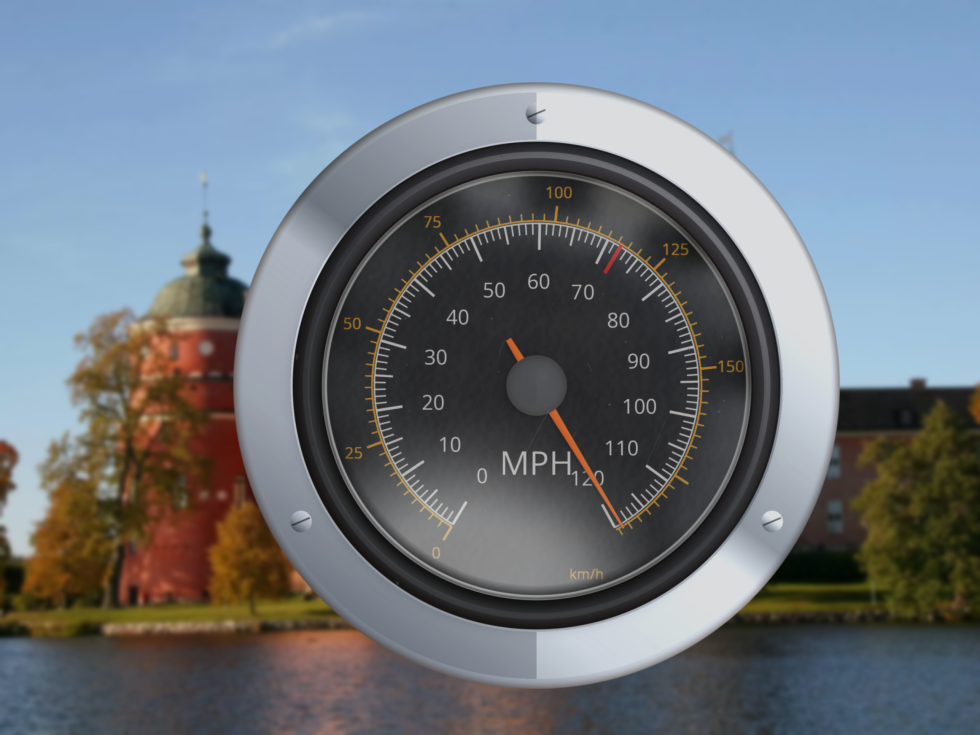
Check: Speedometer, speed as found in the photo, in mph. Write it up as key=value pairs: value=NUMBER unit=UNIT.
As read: value=119 unit=mph
